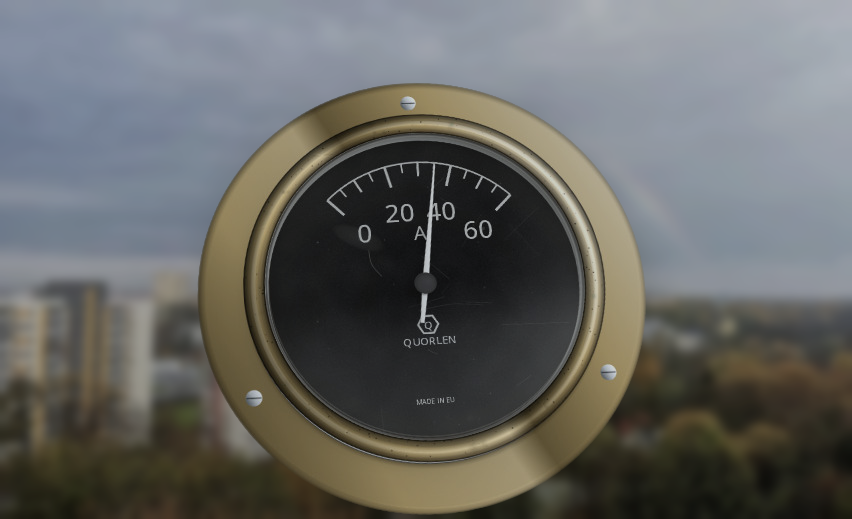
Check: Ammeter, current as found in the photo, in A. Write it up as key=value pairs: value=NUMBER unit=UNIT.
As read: value=35 unit=A
